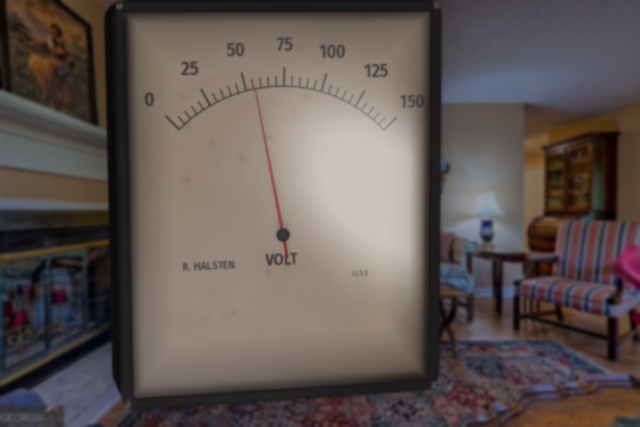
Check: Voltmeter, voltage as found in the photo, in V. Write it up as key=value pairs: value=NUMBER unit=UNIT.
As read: value=55 unit=V
